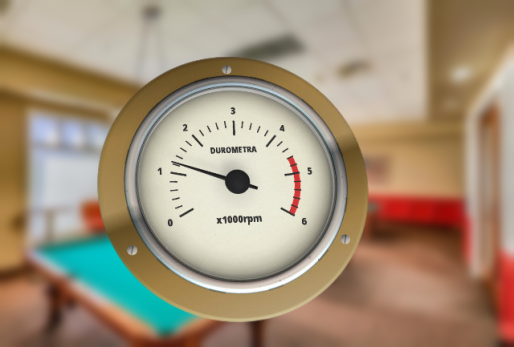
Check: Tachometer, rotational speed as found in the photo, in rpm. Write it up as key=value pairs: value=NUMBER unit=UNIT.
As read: value=1200 unit=rpm
